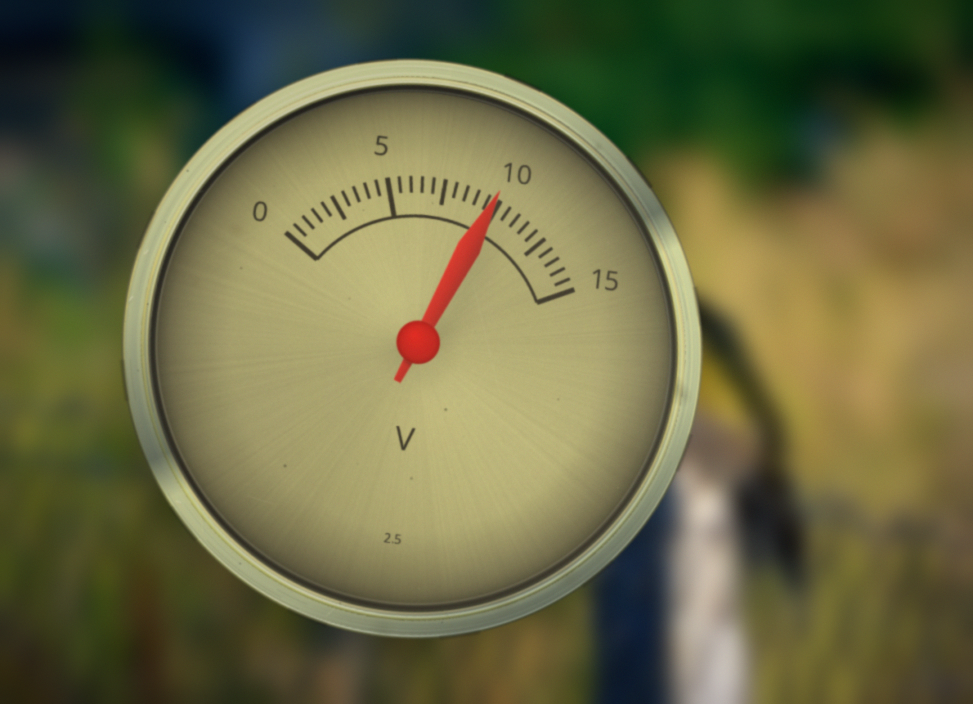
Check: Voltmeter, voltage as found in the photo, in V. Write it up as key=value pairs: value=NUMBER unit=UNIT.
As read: value=9.75 unit=V
